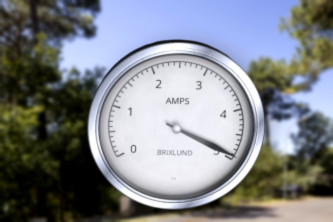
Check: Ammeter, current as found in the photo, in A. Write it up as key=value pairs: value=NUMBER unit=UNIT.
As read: value=4.9 unit=A
